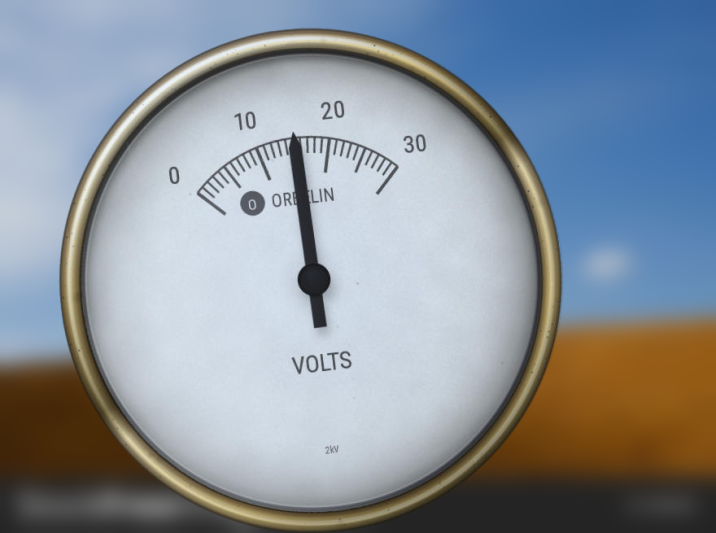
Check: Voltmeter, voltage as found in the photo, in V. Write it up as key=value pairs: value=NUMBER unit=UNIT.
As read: value=15 unit=V
